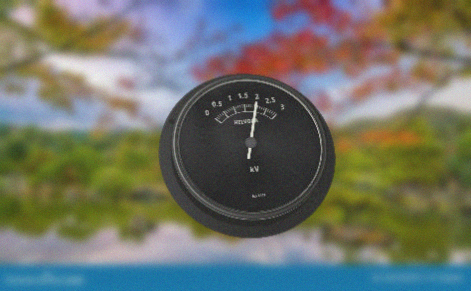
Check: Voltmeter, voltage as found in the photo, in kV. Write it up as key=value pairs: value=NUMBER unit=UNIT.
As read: value=2 unit=kV
